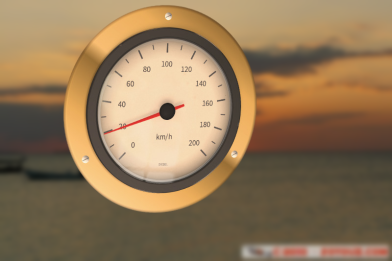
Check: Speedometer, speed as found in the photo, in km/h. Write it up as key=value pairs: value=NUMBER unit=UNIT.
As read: value=20 unit=km/h
